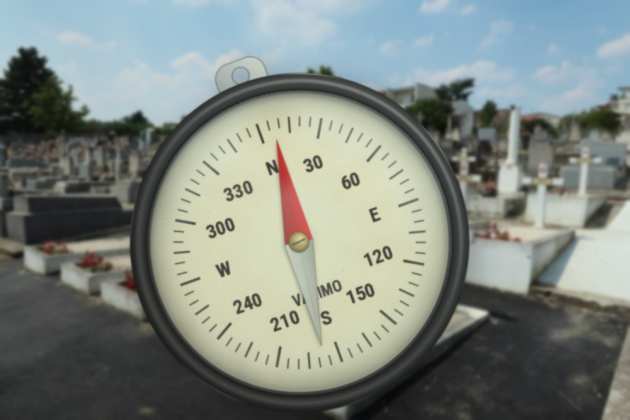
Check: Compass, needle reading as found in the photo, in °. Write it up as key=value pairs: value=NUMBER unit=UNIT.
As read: value=7.5 unit=°
